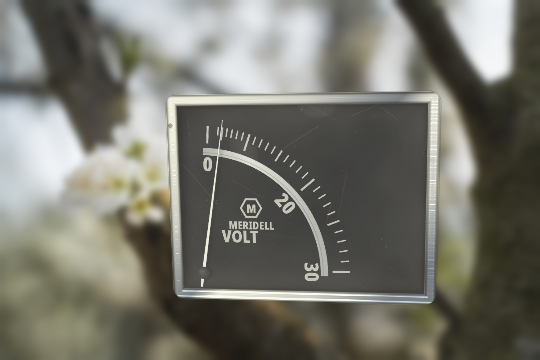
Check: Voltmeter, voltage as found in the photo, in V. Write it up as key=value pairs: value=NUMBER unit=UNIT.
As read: value=5 unit=V
